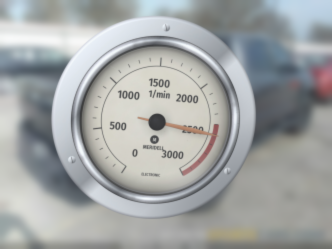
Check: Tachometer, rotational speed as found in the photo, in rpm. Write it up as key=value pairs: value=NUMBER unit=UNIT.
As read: value=2500 unit=rpm
